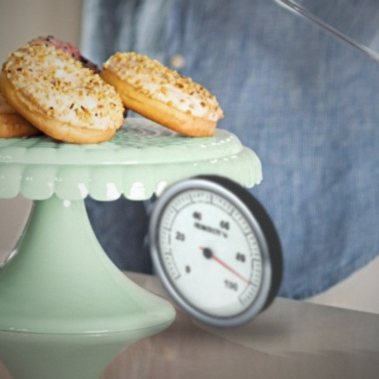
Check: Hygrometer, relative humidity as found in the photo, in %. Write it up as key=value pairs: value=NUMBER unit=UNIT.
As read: value=90 unit=%
